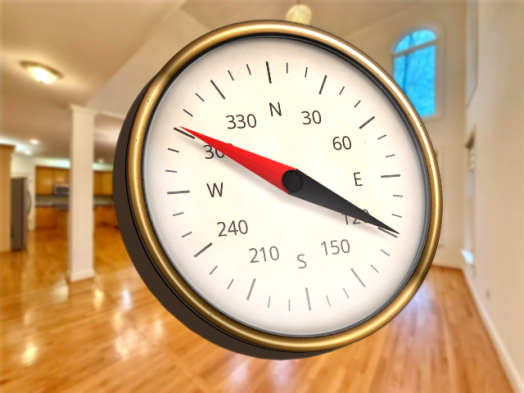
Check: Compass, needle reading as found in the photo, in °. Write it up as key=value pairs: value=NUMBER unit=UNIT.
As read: value=300 unit=°
